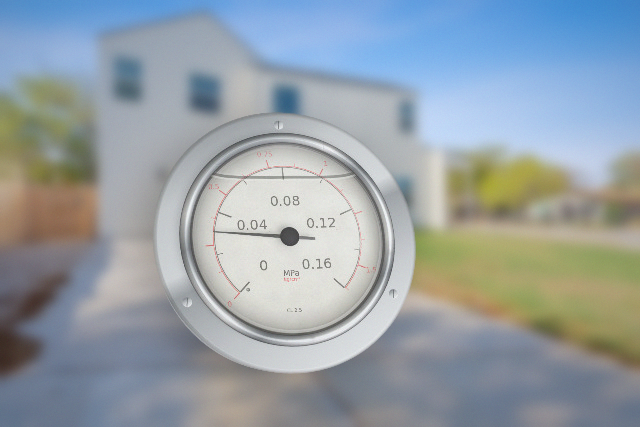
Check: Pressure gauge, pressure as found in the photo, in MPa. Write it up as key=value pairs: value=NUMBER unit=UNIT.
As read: value=0.03 unit=MPa
